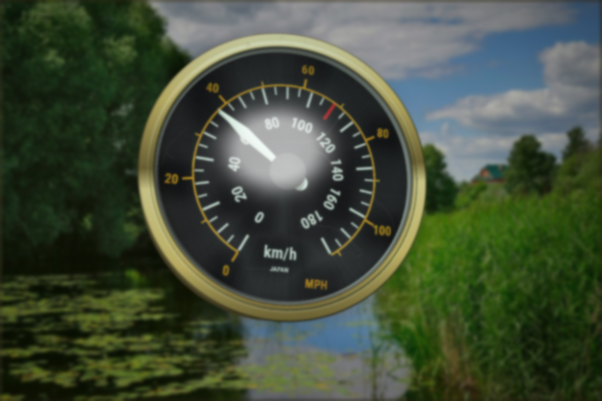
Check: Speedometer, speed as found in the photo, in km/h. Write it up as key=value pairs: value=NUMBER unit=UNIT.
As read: value=60 unit=km/h
